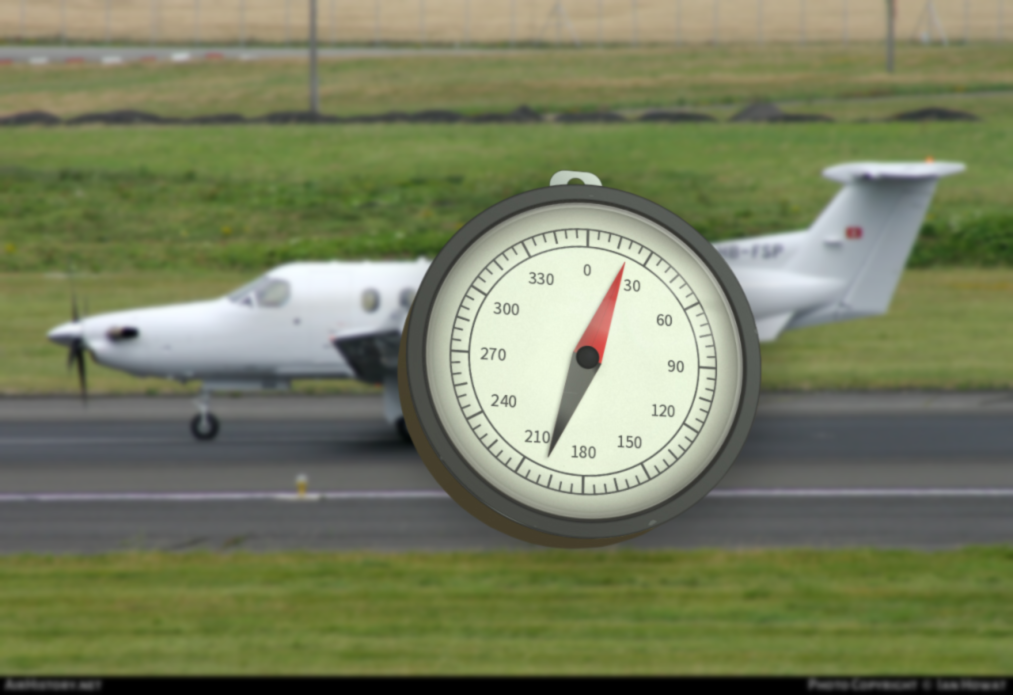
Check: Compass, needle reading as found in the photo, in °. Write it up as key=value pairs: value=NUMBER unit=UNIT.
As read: value=20 unit=°
